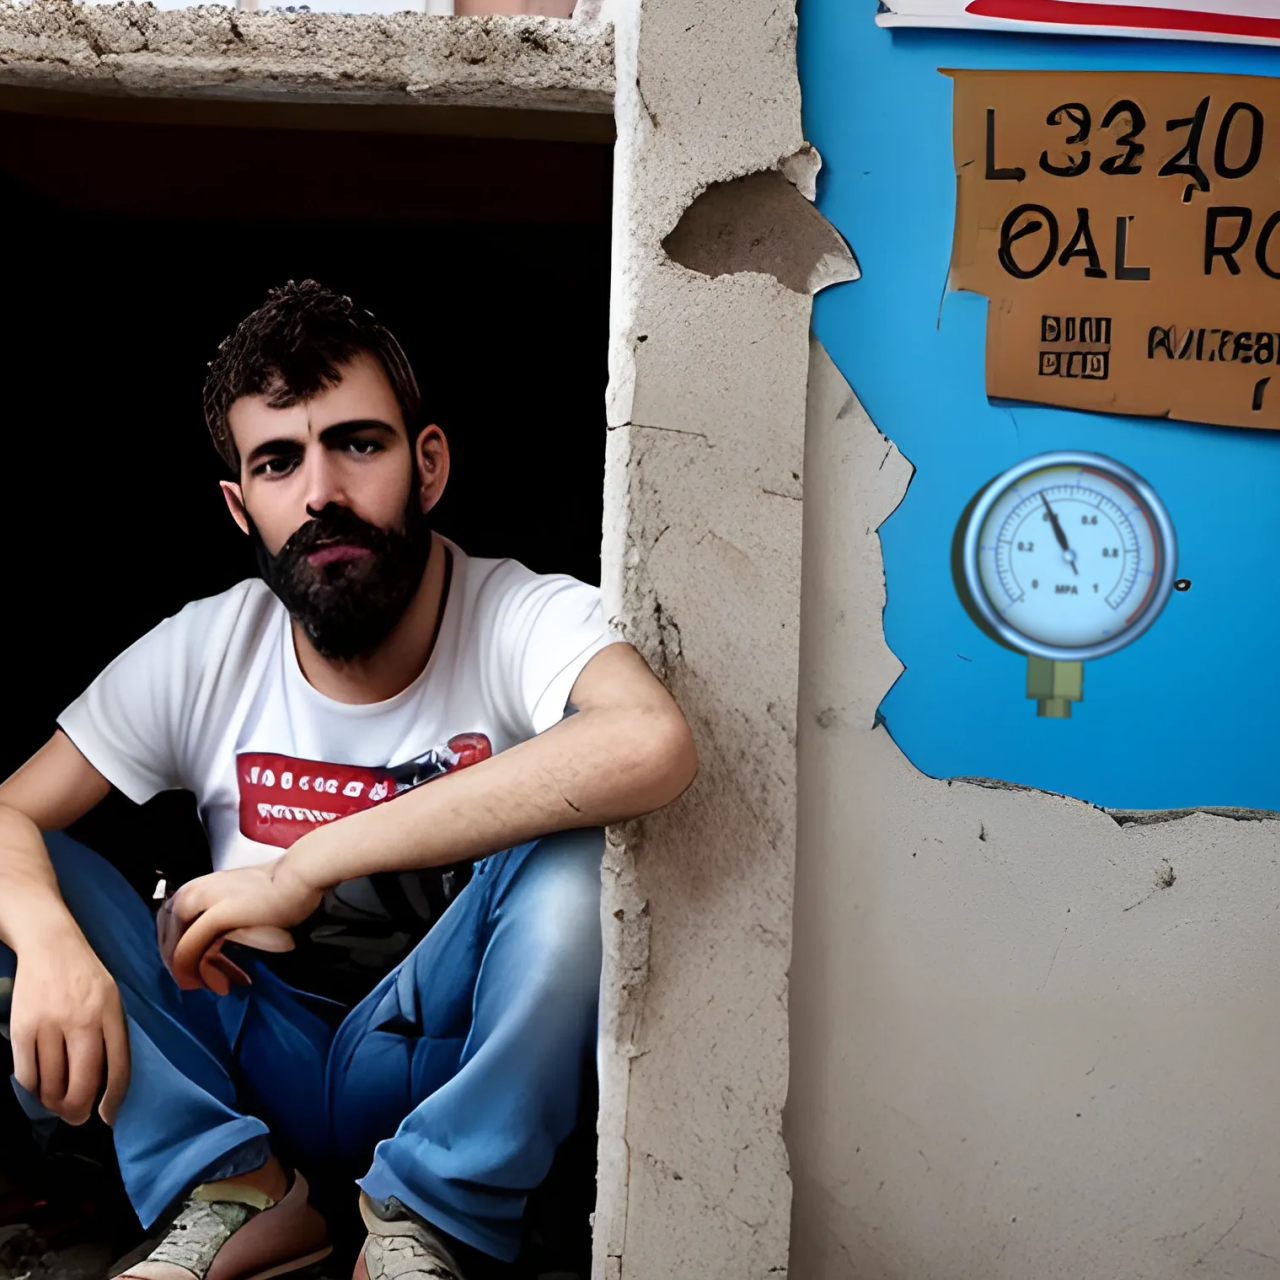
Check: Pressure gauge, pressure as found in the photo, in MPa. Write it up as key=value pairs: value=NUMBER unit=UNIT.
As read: value=0.4 unit=MPa
